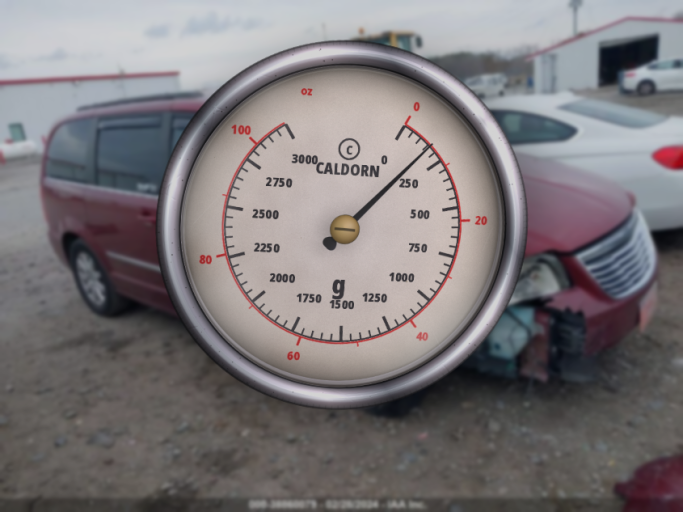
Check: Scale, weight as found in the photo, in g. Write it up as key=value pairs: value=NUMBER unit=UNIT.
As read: value=150 unit=g
